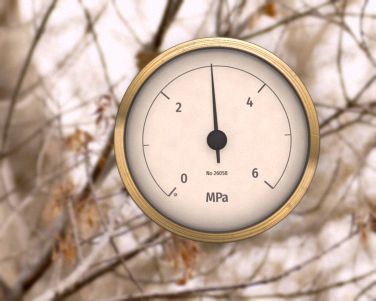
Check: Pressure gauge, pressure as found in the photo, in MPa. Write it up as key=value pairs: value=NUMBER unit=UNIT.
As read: value=3 unit=MPa
